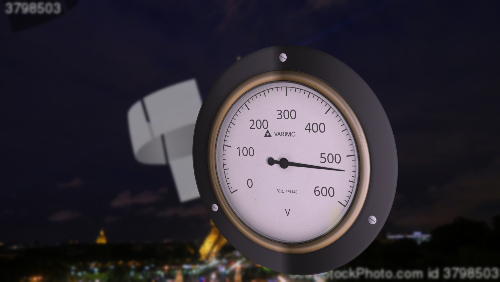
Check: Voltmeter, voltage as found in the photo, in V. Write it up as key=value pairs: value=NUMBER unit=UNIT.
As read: value=530 unit=V
